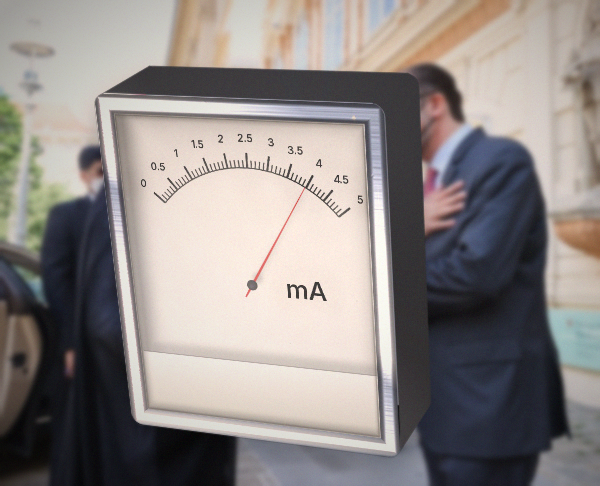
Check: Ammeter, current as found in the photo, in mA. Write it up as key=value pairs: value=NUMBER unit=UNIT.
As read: value=4 unit=mA
